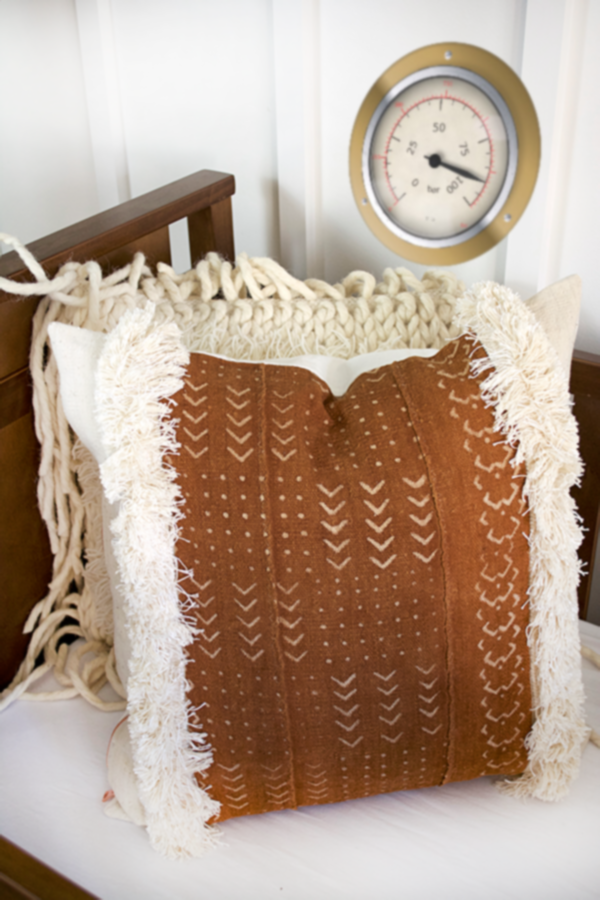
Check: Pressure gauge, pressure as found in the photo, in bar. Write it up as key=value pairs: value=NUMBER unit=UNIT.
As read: value=90 unit=bar
